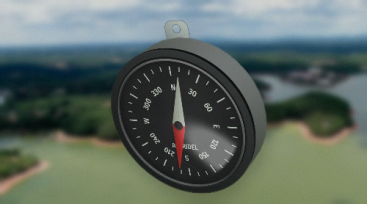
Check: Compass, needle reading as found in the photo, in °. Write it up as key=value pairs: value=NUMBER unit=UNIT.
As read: value=190 unit=°
